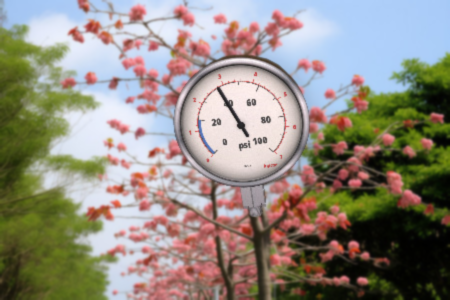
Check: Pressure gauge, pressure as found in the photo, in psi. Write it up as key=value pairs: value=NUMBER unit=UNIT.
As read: value=40 unit=psi
